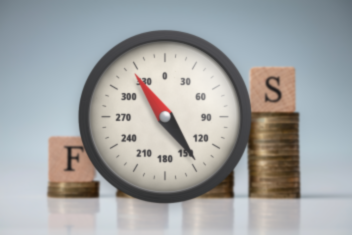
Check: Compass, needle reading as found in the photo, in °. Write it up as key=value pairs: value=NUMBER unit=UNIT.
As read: value=325 unit=°
